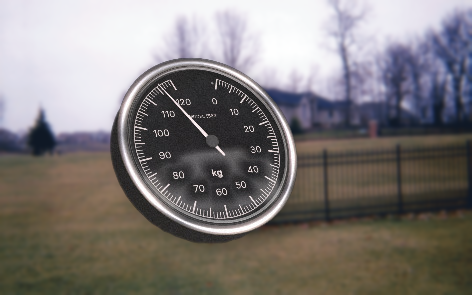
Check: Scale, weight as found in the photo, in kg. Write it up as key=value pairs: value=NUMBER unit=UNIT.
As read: value=115 unit=kg
